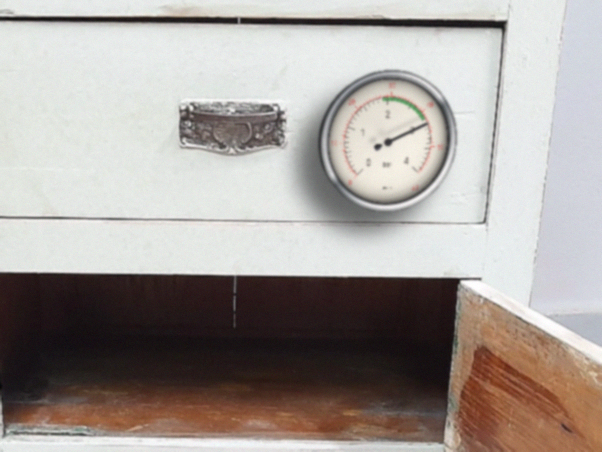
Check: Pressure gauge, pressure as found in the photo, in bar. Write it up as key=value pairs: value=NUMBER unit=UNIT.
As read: value=3 unit=bar
